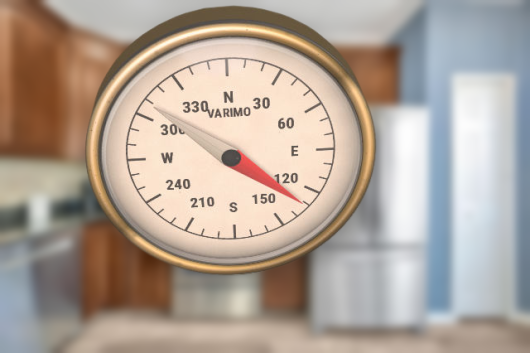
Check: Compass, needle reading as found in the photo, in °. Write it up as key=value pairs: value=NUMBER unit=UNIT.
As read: value=130 unit=°
